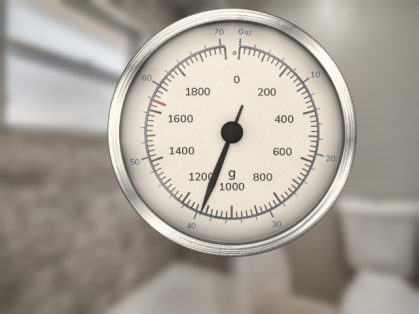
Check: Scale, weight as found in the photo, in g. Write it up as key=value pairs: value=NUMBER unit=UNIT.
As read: value=1120 unit=g
